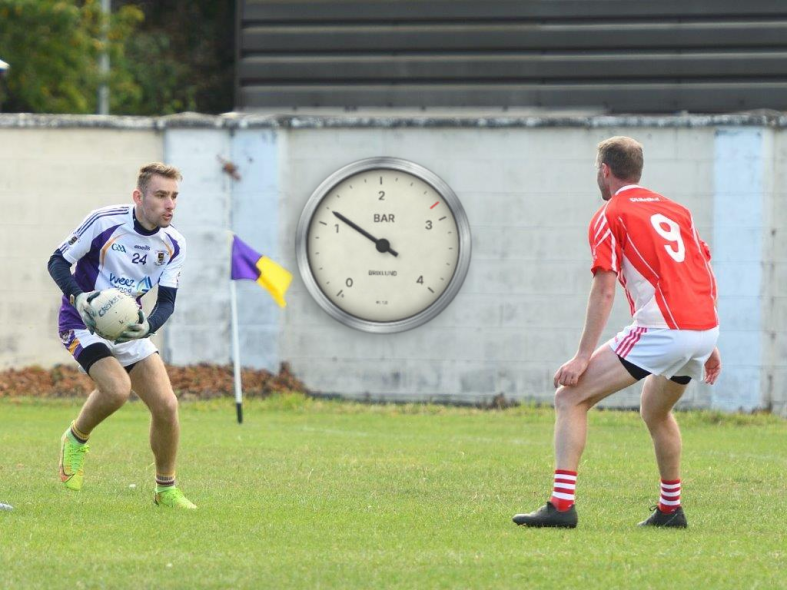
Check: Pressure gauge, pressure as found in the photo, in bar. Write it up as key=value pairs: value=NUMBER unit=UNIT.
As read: value=1.2 unit=bar
